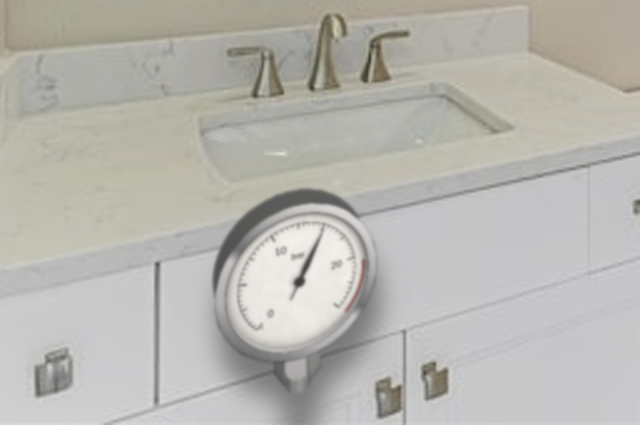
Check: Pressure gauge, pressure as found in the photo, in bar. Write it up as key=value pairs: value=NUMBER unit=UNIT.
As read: value=15 unit=bar
